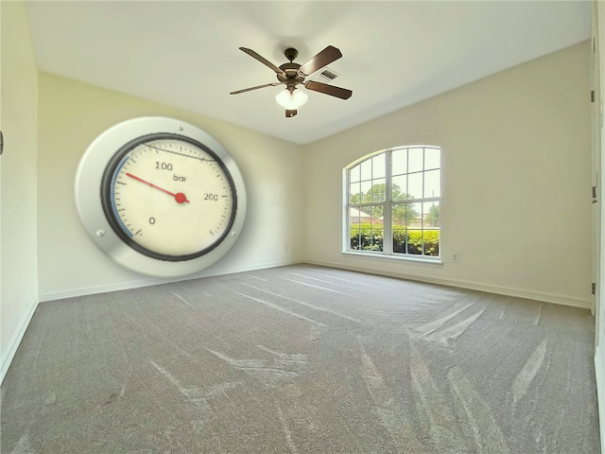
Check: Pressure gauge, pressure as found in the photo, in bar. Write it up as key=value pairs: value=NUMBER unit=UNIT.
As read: value=60 unit=bar
